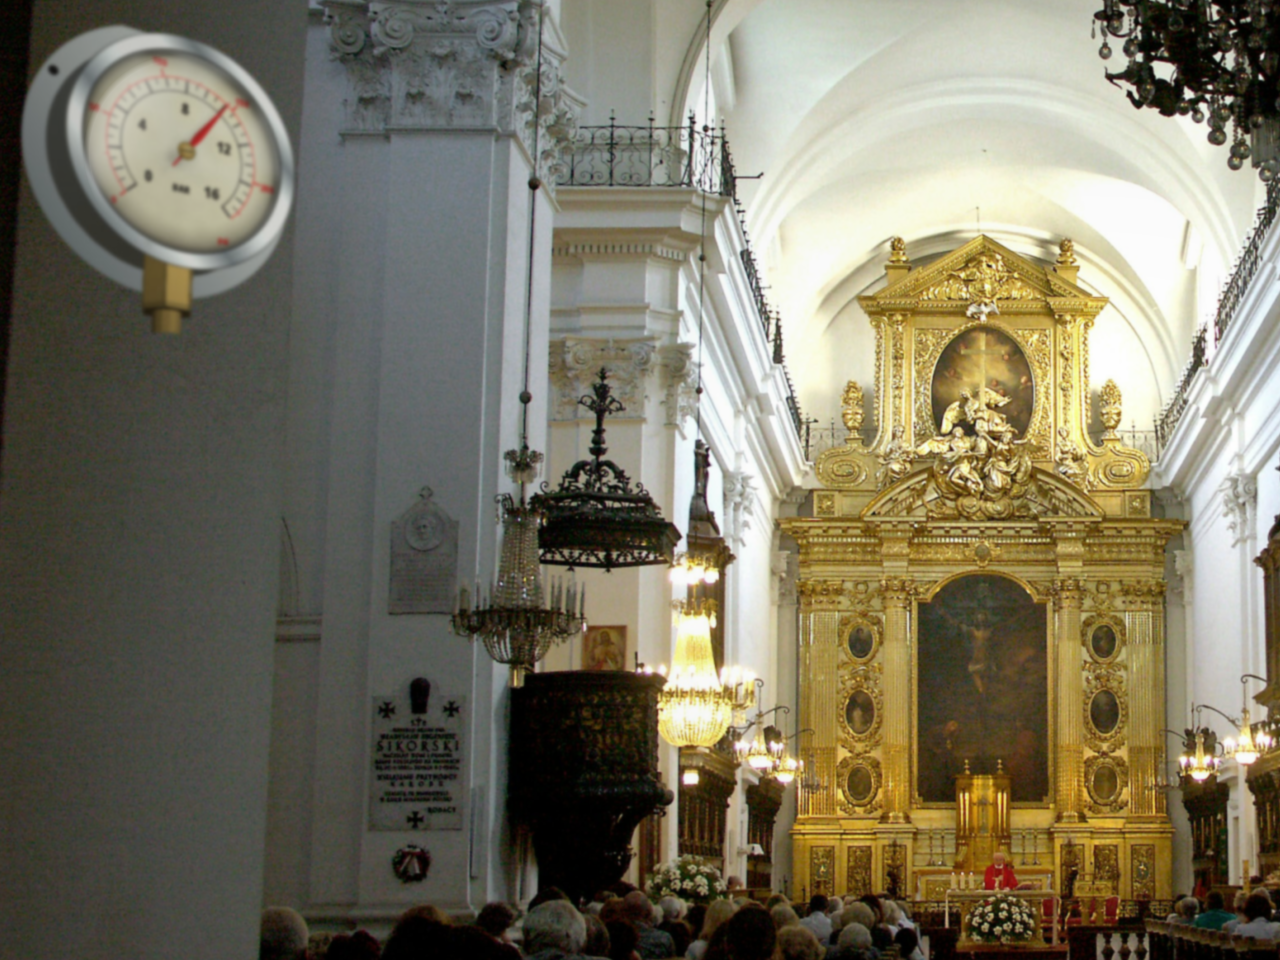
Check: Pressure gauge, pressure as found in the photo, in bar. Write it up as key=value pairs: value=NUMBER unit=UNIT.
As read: value=10 unit=bar
